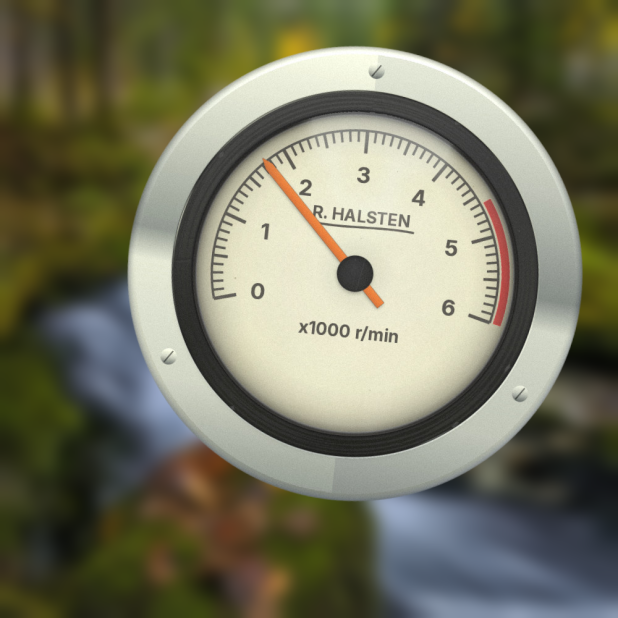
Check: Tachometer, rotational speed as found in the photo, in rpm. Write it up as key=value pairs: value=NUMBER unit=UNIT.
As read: value=1750 unit=rpm
